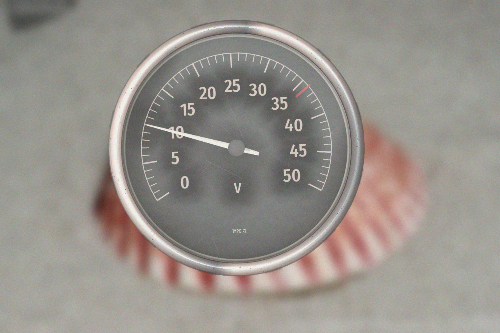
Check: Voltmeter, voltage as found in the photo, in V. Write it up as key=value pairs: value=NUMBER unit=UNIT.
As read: value=10 unit=V
